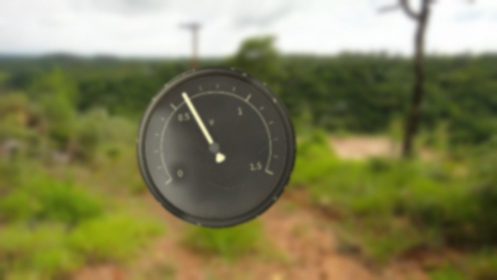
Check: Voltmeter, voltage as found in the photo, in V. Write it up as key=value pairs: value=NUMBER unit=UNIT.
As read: value=0.6 unit=V
